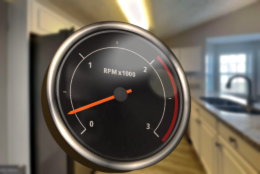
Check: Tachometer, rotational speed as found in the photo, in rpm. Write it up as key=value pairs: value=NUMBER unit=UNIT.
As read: value=250 unit=rpm
